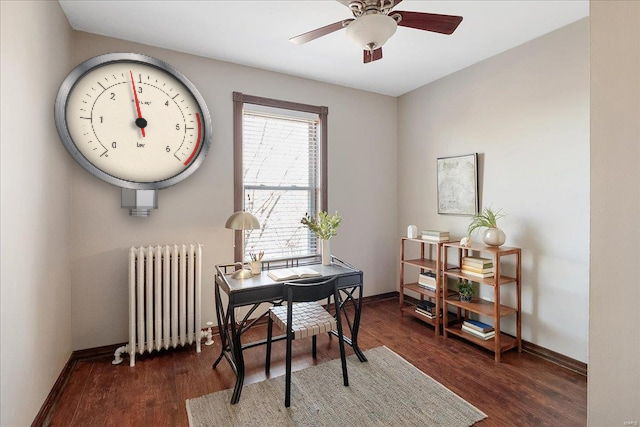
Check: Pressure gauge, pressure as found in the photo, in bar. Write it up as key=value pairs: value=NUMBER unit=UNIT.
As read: value=2.8 unit=bar
